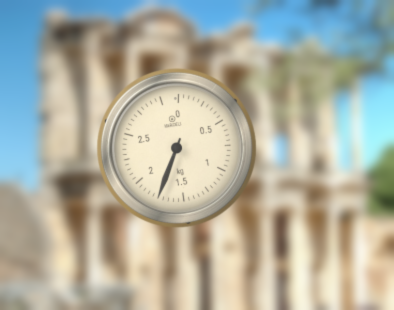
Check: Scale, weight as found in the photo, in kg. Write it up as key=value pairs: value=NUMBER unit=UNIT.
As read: value=1.75 unit=kg
